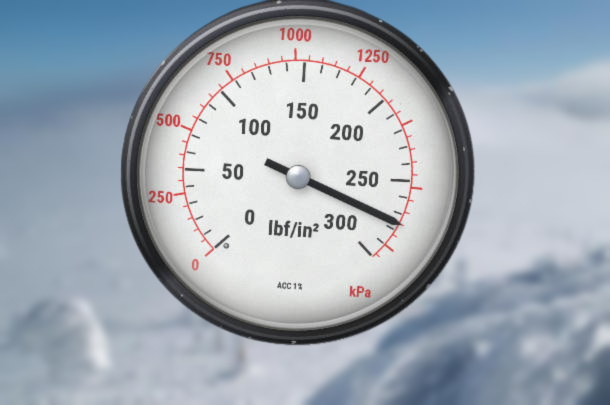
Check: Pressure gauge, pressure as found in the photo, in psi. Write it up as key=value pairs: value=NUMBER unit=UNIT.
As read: value=275 unit=psi
